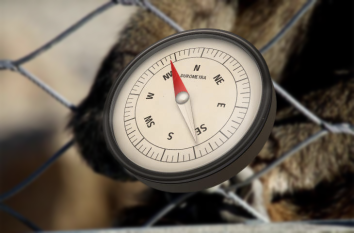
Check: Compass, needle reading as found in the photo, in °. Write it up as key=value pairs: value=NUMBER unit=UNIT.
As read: value=325 unit=°
